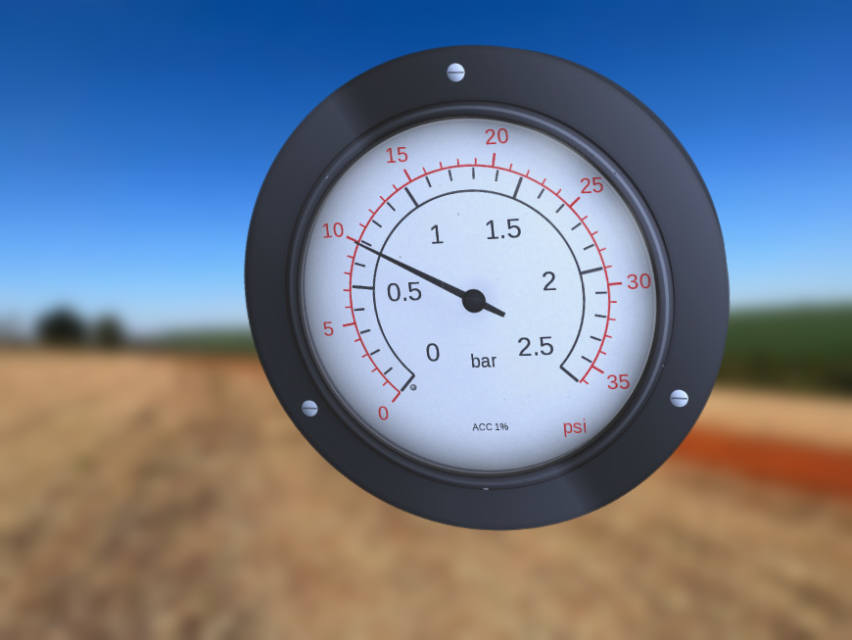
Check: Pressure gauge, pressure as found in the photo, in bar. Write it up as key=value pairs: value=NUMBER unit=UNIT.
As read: value=0.7 unit=bar
